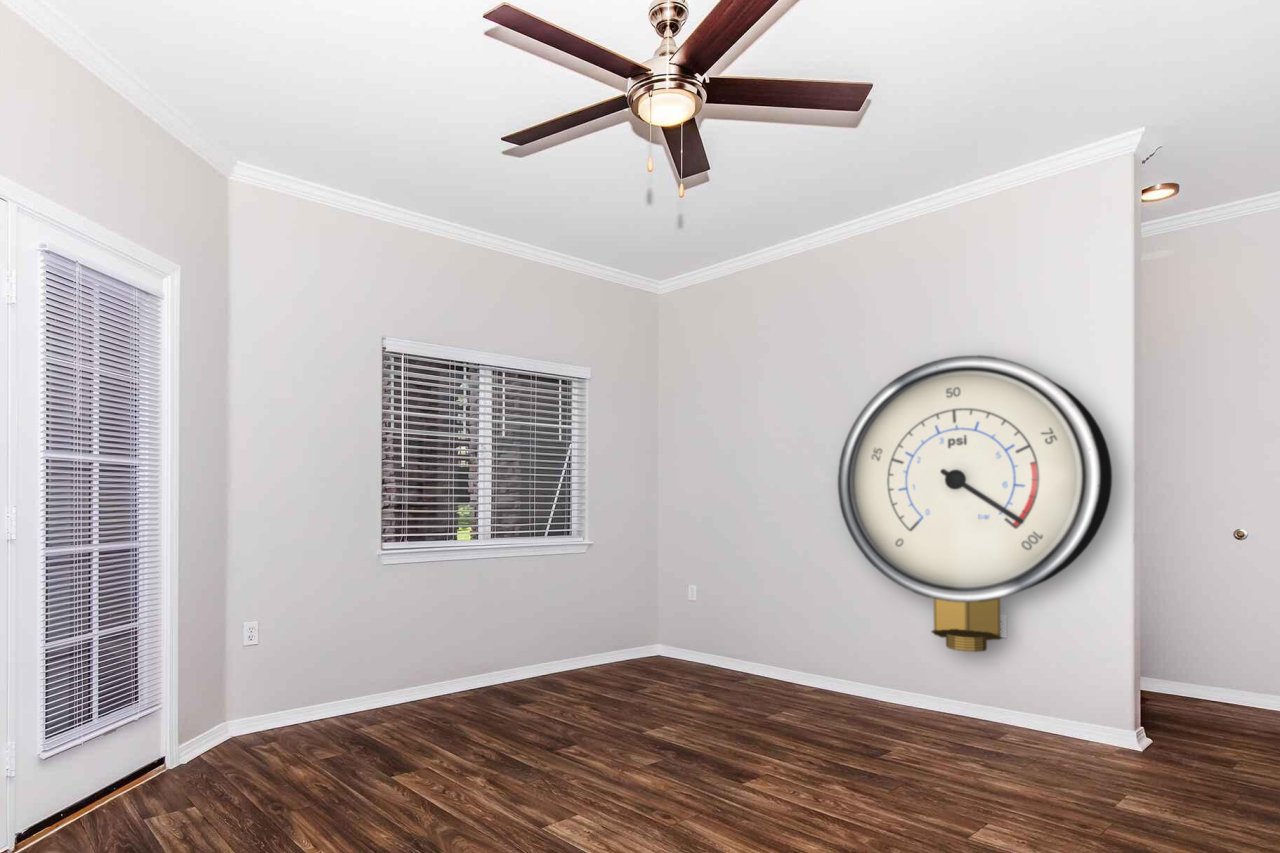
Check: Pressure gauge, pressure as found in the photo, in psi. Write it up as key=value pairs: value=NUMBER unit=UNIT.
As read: value=97.5 unit=psi
